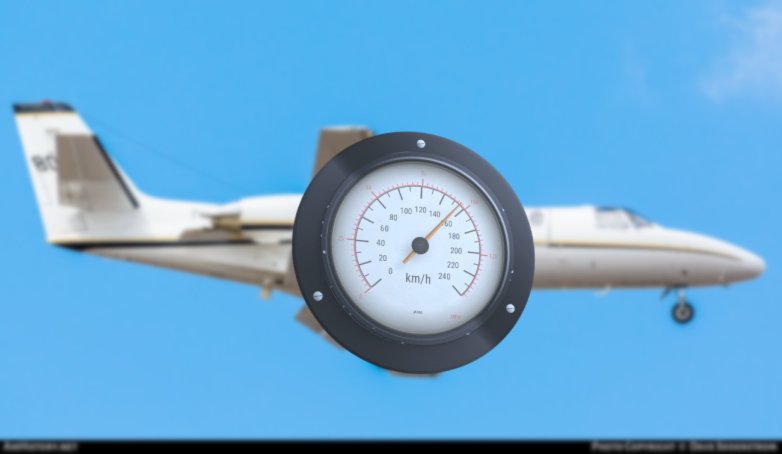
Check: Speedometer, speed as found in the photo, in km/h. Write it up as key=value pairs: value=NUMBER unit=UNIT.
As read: value=155 unit=km/h
